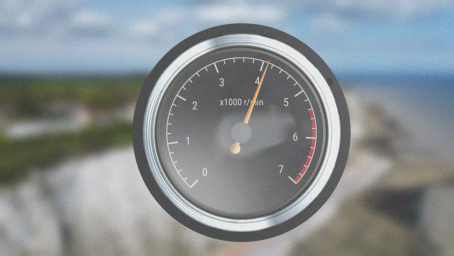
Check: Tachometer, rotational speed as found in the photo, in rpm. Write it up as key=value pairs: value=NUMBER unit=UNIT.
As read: value=4100 unit=rpm
